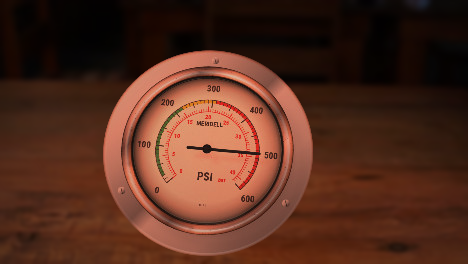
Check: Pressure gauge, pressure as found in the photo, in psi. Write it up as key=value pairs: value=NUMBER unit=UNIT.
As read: value=500 unit=psi
